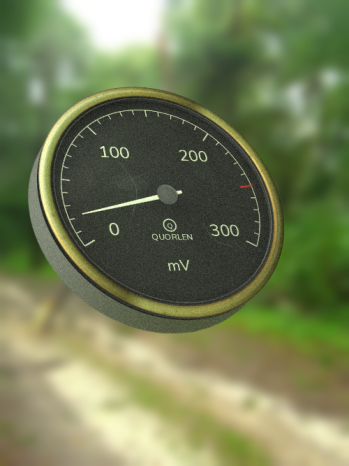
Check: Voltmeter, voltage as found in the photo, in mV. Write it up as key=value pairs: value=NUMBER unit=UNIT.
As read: value=20 unit=mV
